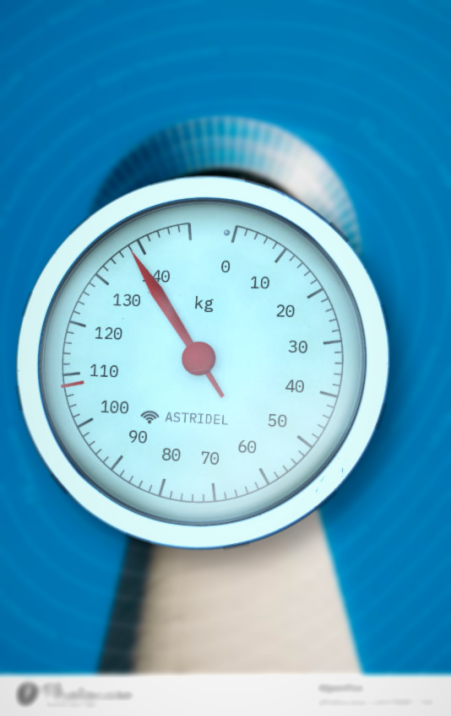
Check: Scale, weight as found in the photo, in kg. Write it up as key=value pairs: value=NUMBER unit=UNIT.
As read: value=138 unit=kg
